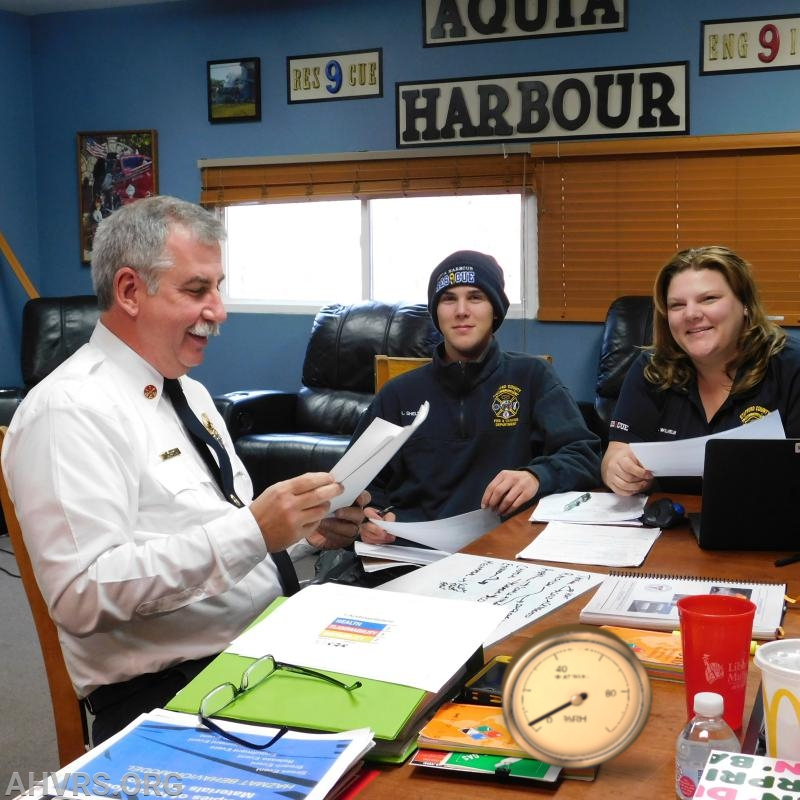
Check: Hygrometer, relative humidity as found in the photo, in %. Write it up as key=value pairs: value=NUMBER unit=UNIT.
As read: value=5 unit=%
